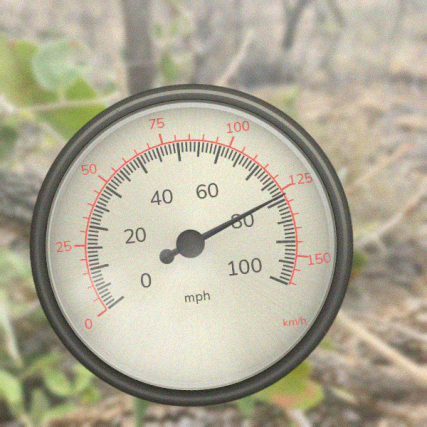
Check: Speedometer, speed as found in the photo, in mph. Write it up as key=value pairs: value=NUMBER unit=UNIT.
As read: value=79 unit=mph
